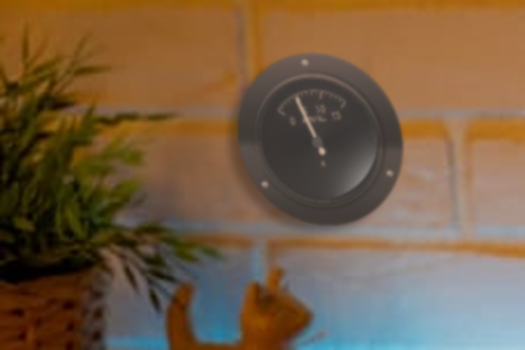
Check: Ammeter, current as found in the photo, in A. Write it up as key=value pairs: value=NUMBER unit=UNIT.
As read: value=5 unit=A
